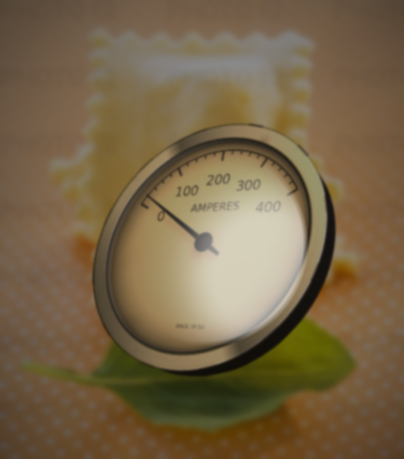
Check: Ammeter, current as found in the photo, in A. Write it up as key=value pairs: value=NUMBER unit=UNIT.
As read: value=20 unit=A
